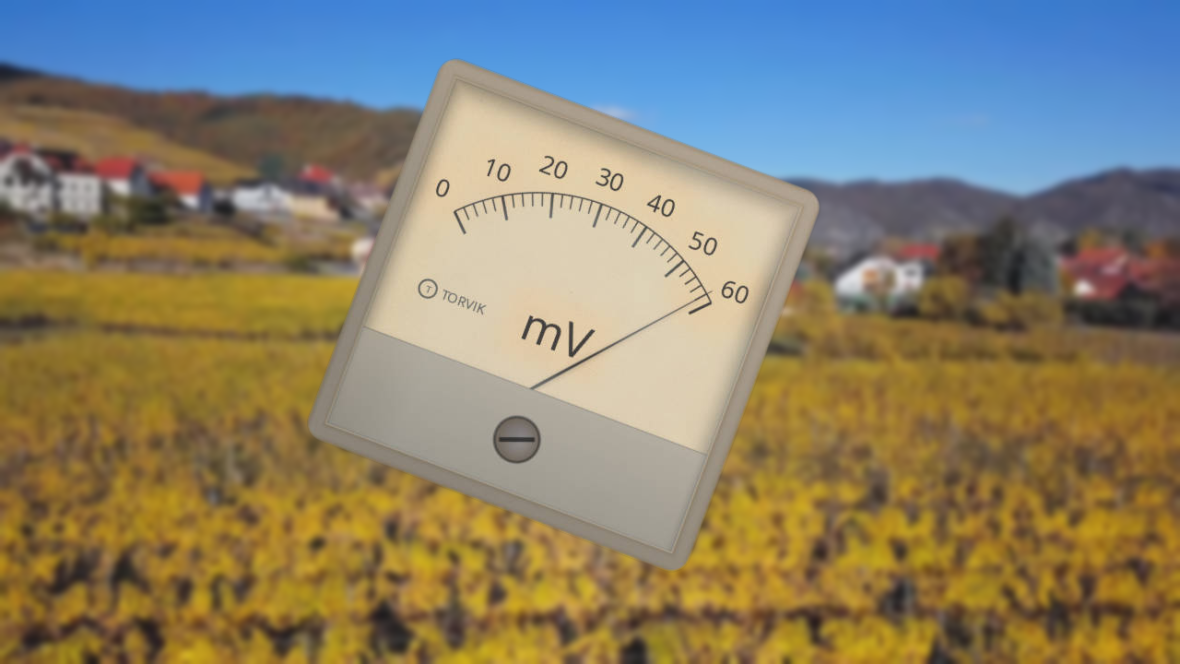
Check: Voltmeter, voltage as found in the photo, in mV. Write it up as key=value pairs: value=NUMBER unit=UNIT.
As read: value=58 unit=mV
